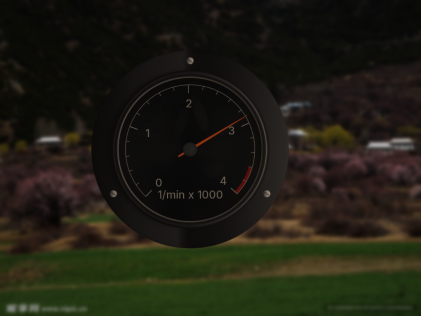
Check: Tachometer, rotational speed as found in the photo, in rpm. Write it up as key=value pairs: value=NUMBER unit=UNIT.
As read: value=2900 unit=rpm
